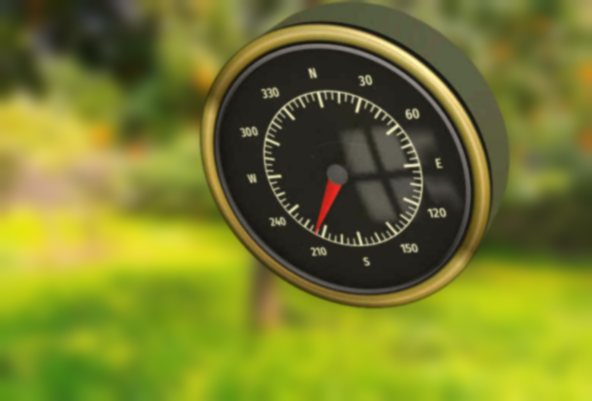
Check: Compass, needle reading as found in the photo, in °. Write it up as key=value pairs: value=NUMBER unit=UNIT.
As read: value=215 unit=°
